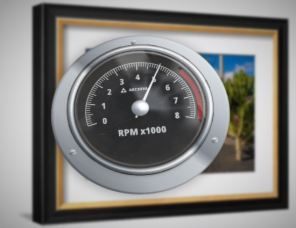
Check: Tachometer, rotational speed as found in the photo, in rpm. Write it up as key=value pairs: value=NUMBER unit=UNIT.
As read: value=5000 unit=rpm
